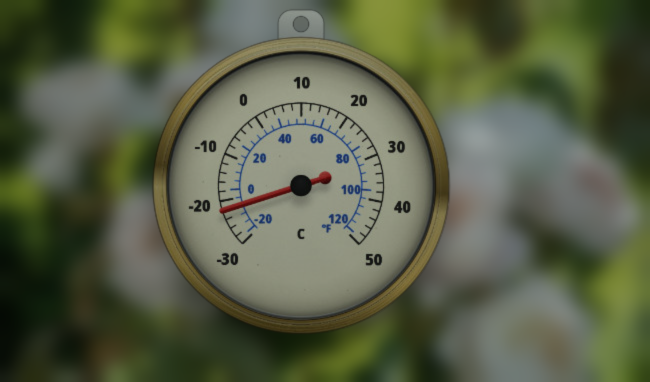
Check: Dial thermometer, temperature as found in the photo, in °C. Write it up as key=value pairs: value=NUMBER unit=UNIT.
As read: value=-22 unit=°C
